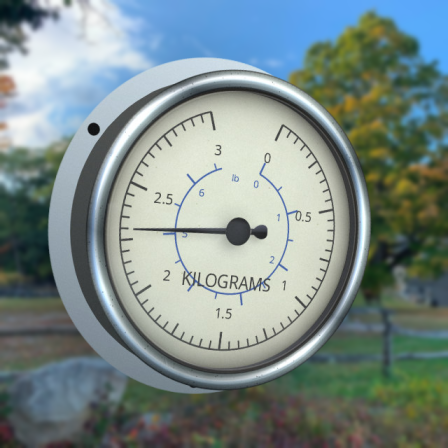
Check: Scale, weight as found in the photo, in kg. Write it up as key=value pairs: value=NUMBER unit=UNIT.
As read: value=2.3 unit=kg
